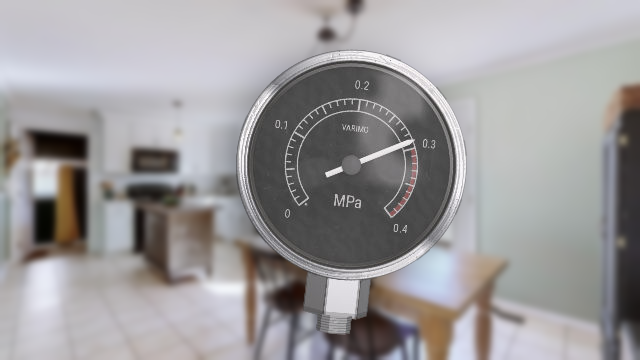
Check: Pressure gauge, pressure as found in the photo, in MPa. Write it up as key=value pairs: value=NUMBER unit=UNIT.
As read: value=0.29 unit=MPa
